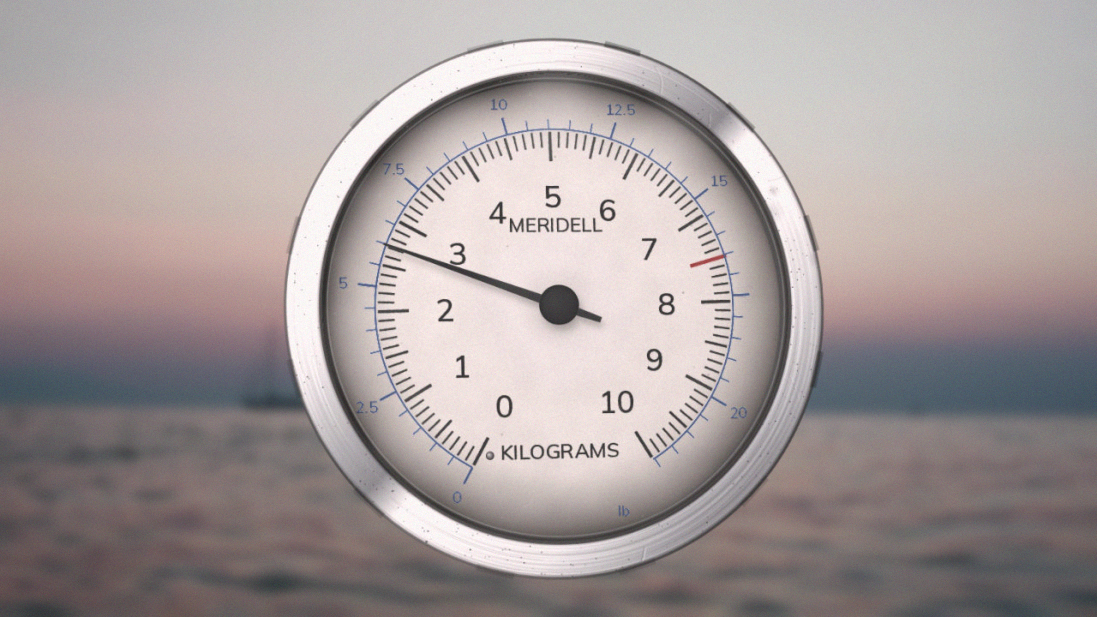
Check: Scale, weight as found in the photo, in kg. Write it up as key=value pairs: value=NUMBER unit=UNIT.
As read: value=2.7 unit=kg
